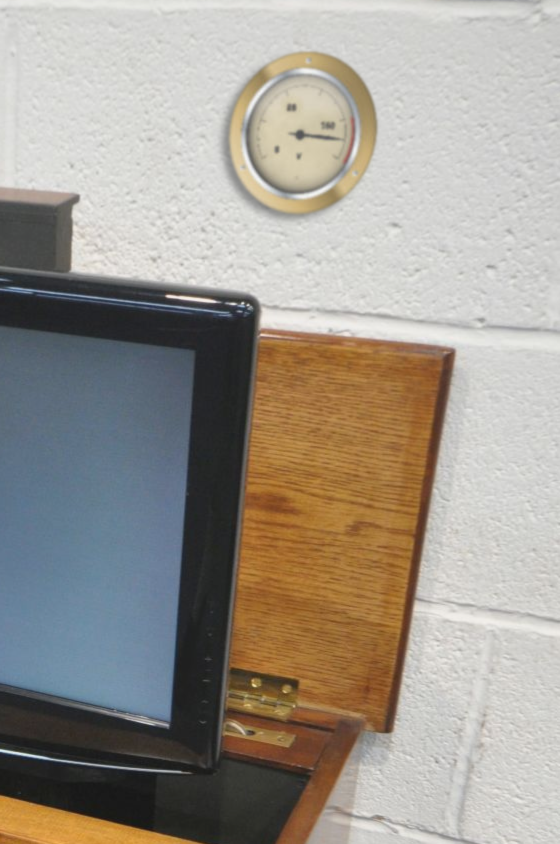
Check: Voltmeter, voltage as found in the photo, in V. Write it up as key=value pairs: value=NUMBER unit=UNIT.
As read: value=180 unit=V
